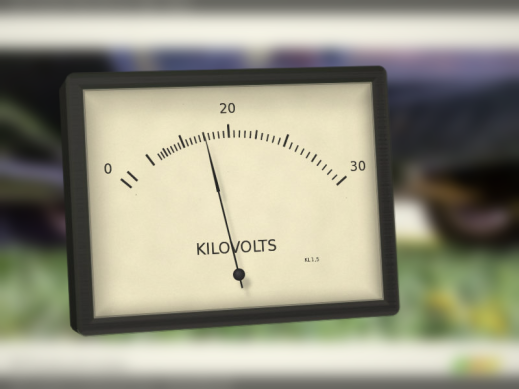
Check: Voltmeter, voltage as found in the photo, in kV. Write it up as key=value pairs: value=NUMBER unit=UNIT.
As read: value=17.5 unit=kV
